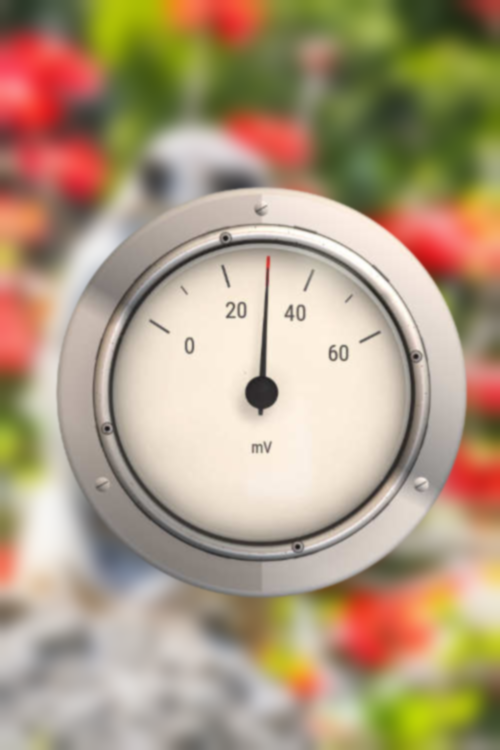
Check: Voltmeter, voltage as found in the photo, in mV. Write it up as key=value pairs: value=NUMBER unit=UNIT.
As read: value=30 unit=mV
